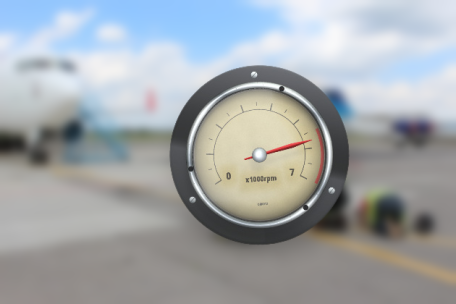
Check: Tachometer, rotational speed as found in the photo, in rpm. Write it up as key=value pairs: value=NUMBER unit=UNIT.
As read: value=5750 unit=rpm
